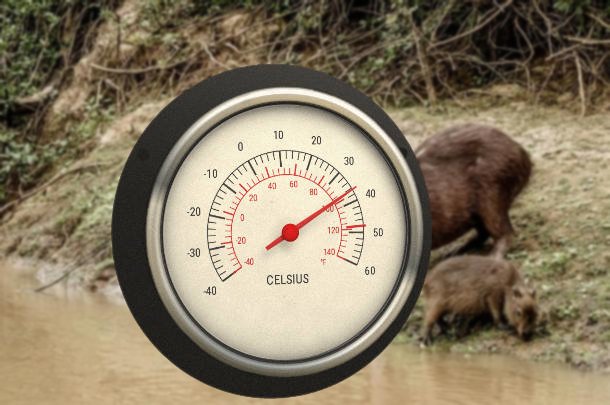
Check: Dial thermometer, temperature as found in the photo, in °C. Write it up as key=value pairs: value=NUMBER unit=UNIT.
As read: value=36 unit=°C
